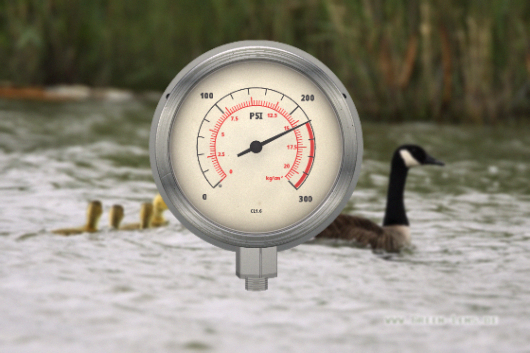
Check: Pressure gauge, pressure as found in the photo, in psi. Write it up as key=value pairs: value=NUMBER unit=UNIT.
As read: value=220 unit=psi
